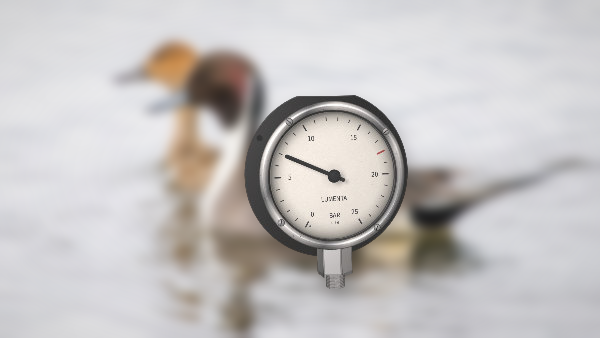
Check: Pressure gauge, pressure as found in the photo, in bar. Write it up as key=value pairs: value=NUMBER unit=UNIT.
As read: value=7 unit=bar
